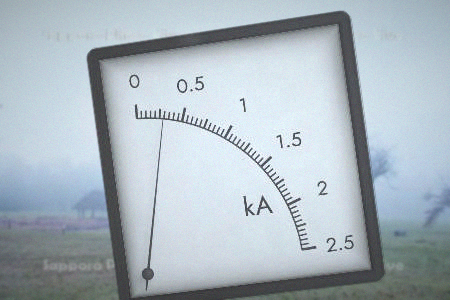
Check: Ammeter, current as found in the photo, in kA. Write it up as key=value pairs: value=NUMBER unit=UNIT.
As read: value=0.3 unit=kA
